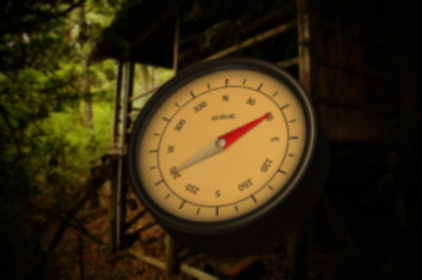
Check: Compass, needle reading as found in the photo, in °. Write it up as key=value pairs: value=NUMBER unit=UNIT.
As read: value=60 unit=°
